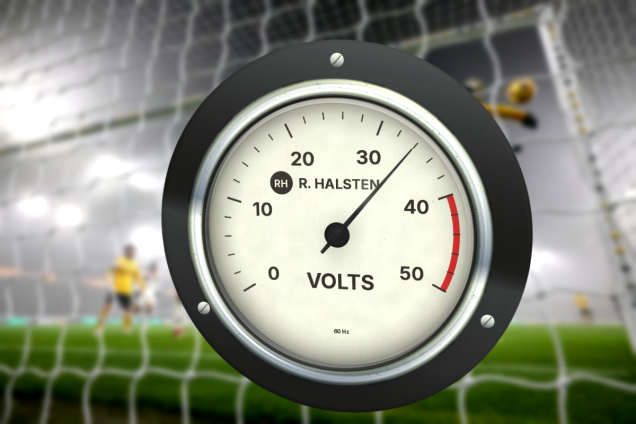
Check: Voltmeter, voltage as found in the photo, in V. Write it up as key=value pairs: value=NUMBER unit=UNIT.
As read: value=34 unit=V
